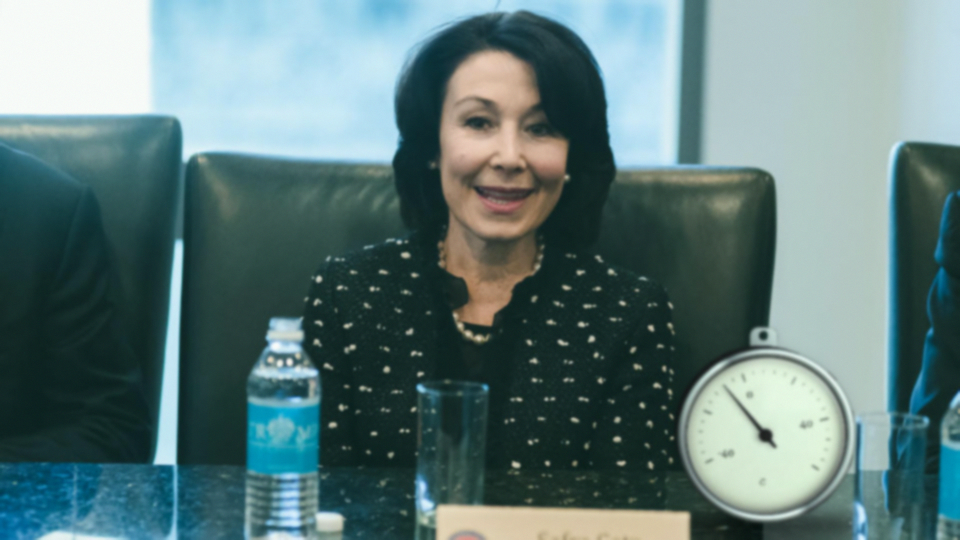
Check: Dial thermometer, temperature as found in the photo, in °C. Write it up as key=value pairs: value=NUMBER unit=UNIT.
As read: value=-8 unit=°C
